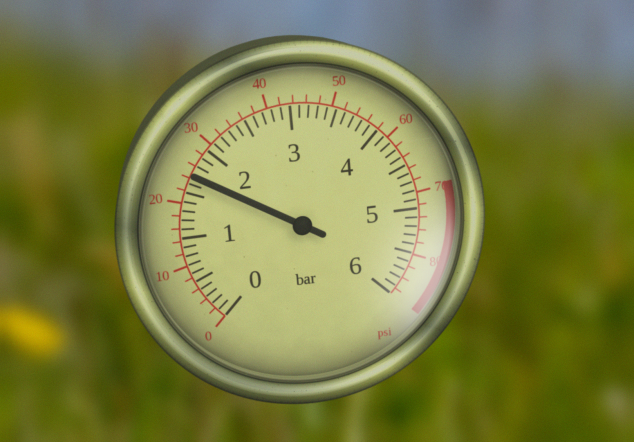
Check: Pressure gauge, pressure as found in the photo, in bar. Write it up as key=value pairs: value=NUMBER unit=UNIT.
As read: value=1.7 unit=bar
